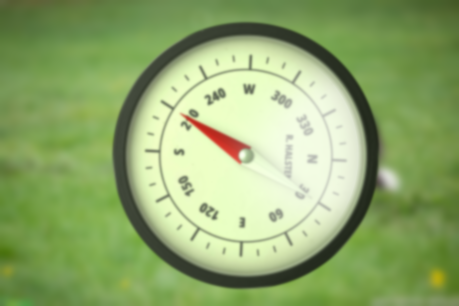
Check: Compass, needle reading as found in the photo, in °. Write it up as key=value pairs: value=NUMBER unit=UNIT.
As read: value=210 unit=°
